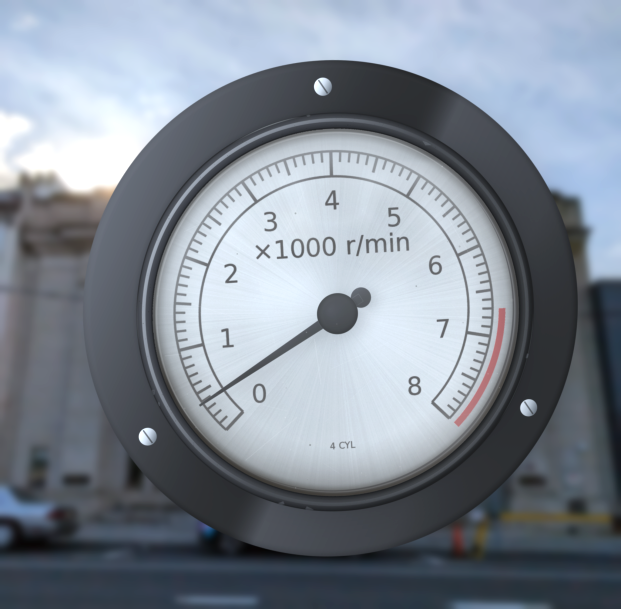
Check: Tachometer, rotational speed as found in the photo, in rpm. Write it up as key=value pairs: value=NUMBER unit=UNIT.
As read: value=400 unit=rpm
